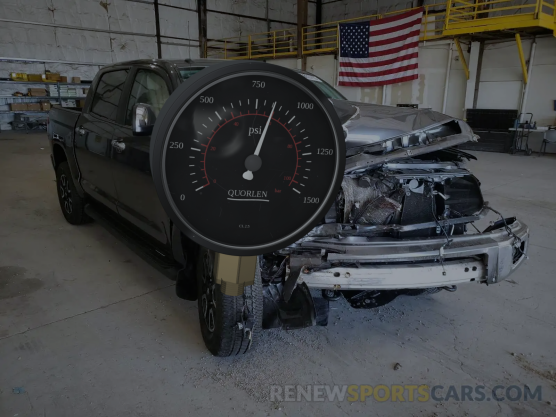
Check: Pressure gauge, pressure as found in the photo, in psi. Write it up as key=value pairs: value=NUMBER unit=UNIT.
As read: value=850 unit=psi
